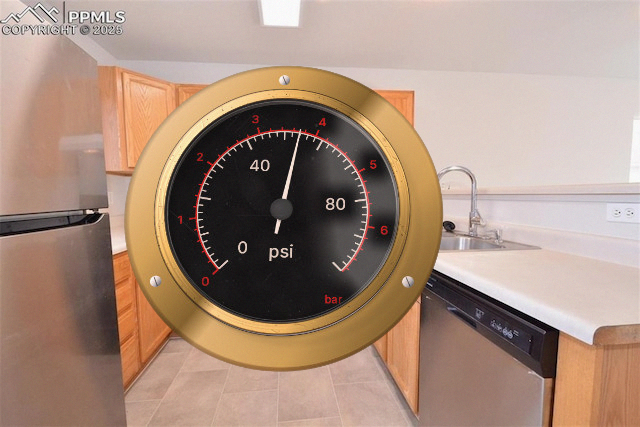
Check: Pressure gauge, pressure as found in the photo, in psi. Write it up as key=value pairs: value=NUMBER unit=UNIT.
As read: value=54 unit=psi
